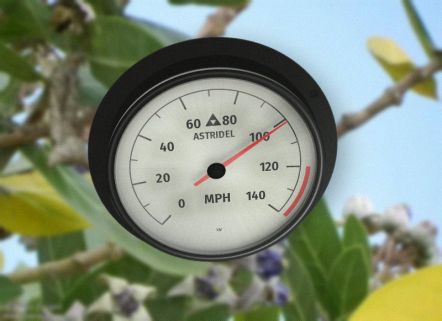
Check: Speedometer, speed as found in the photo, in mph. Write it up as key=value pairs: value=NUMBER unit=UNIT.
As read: value=100 unit=mph
